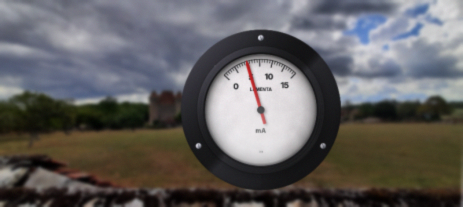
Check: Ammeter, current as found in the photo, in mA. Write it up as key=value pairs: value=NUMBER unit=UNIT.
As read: value=5 unit=mA
